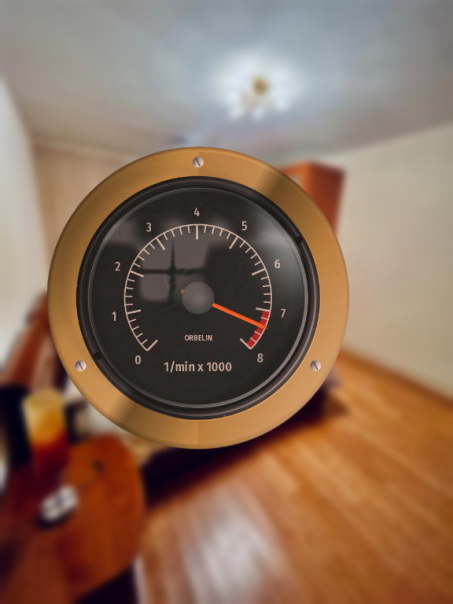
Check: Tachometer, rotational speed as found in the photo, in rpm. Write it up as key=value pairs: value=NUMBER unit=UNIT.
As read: value=7400 unit=rpm
